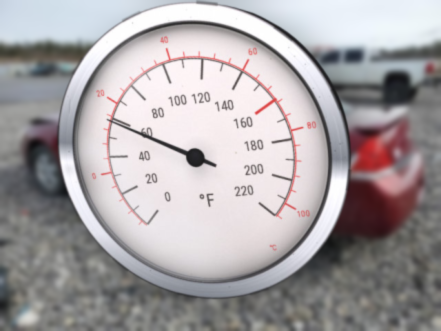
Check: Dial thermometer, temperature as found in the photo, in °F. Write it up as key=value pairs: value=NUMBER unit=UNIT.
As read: value=60 unit=°F
